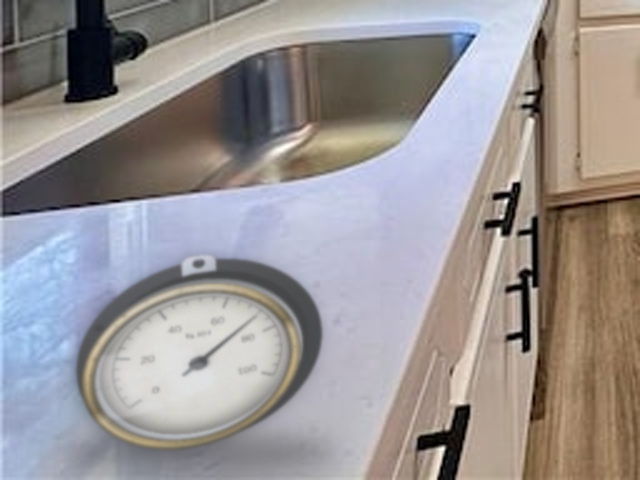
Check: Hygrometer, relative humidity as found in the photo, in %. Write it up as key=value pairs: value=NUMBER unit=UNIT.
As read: value=72 unit=%
